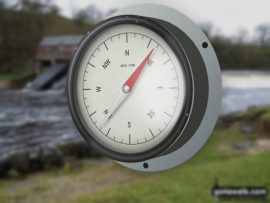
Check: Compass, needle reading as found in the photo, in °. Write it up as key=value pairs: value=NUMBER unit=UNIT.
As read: value=40 unit=°
